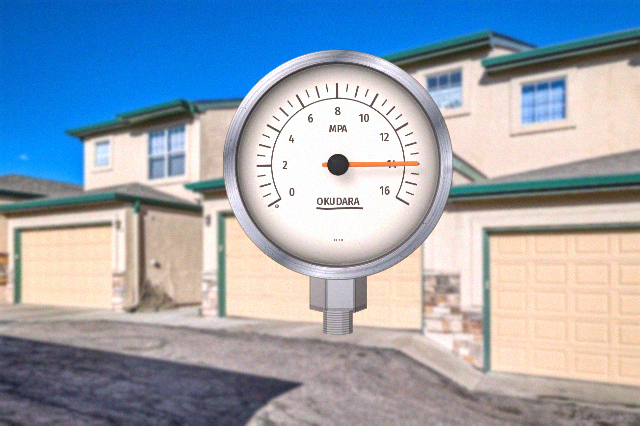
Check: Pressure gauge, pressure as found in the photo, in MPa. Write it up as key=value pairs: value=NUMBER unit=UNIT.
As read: value=14 unit=MPa
